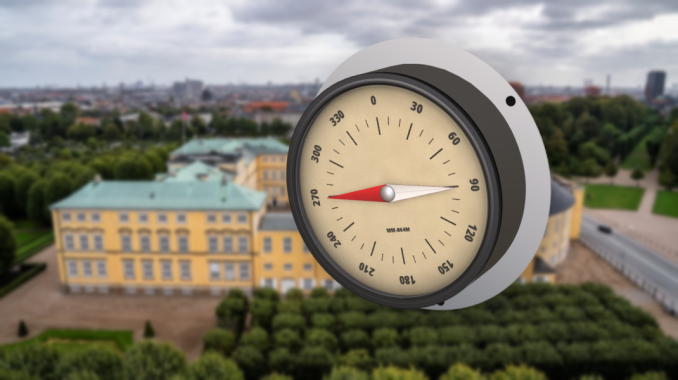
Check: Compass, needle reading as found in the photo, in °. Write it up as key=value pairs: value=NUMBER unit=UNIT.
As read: value=270 unit=°
